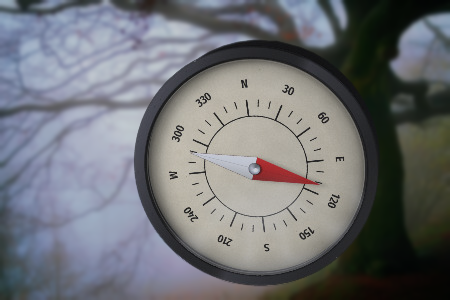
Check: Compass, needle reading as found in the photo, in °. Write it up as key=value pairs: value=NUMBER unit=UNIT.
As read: value=110 unit=°
